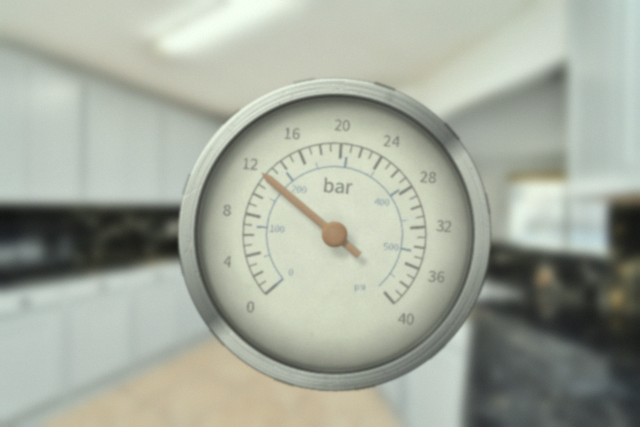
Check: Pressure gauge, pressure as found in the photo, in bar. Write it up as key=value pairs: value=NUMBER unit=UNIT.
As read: value=12 unit=bar
